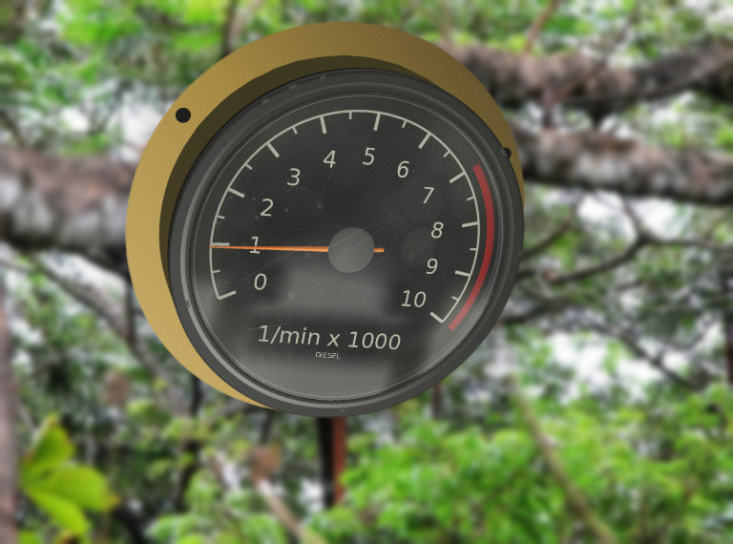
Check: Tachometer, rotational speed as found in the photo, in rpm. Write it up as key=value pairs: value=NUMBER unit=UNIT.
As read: value=1000 unit=rpm
